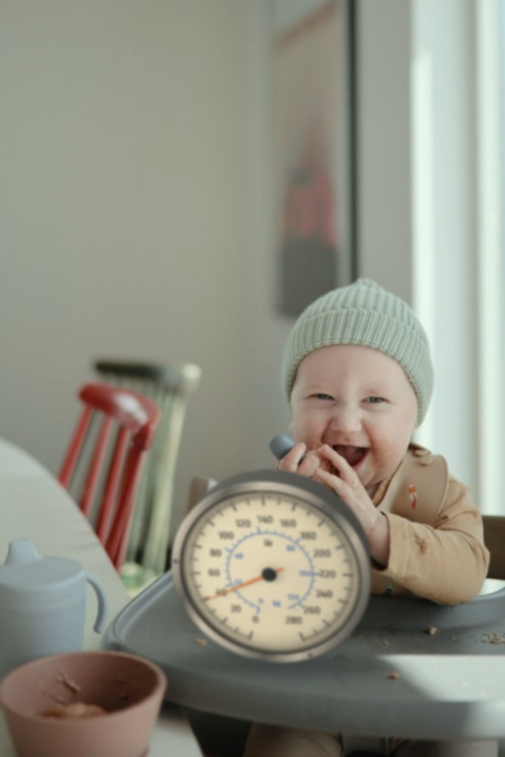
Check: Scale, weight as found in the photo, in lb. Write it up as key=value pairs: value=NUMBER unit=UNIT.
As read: value=40 unit=lb
